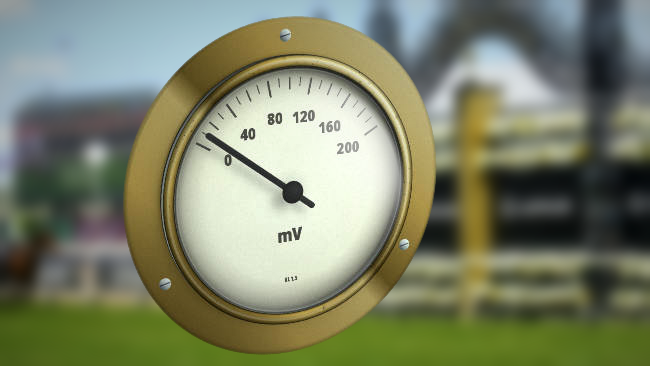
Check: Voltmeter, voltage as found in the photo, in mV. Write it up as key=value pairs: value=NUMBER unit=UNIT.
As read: value=10 unit=mV
